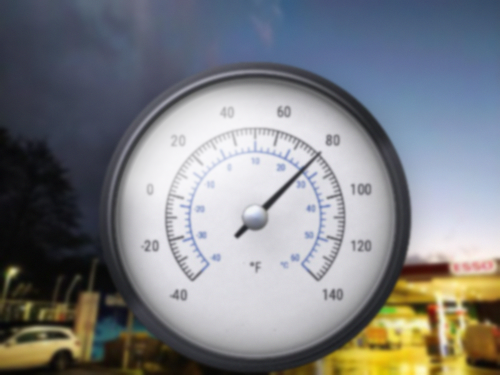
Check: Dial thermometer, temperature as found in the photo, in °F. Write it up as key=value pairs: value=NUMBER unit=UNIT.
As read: value=80 unit=°F
